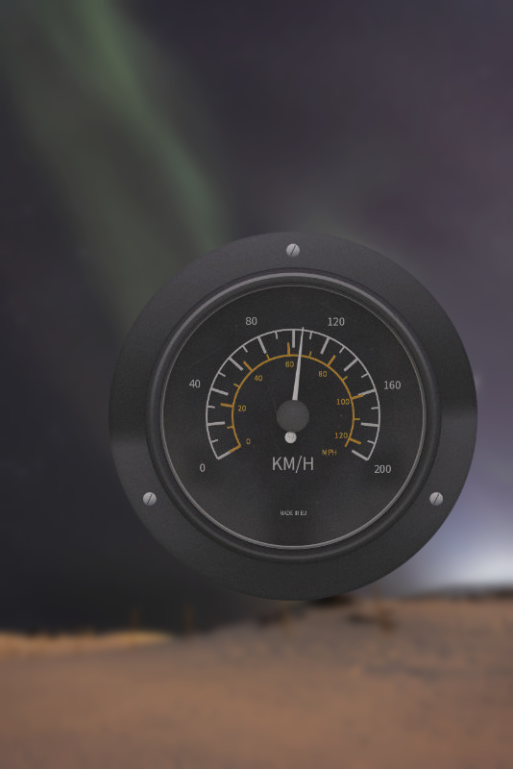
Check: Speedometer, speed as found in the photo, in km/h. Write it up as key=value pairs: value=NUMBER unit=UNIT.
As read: value=105 unit=km/h
